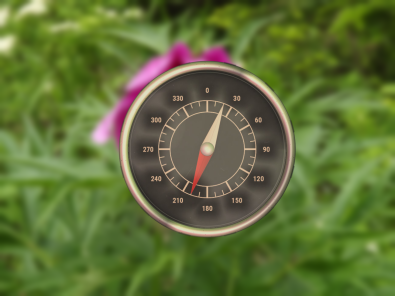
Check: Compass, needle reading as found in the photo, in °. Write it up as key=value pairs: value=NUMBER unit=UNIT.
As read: value=200 unit=°
